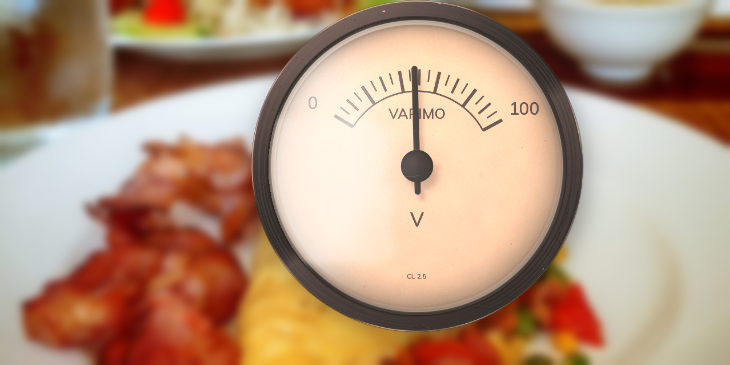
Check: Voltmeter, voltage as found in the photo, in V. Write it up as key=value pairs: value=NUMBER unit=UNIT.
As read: value=47.5 unit=V
